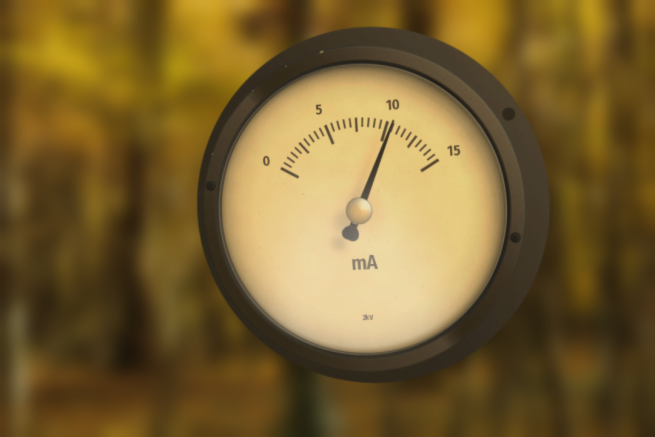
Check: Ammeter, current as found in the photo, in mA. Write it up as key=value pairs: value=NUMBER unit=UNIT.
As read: value=10.5 unit=mA
